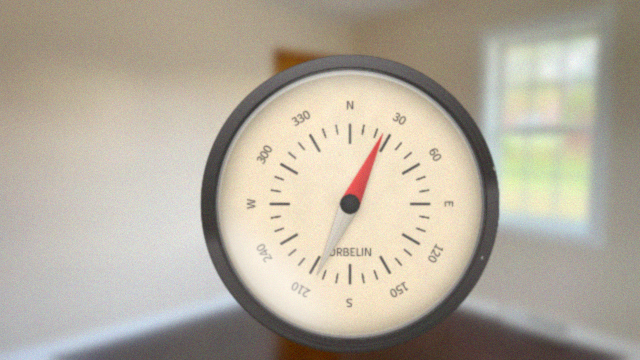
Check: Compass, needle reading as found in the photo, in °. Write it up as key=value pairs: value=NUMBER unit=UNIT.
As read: value=25 unit=°
